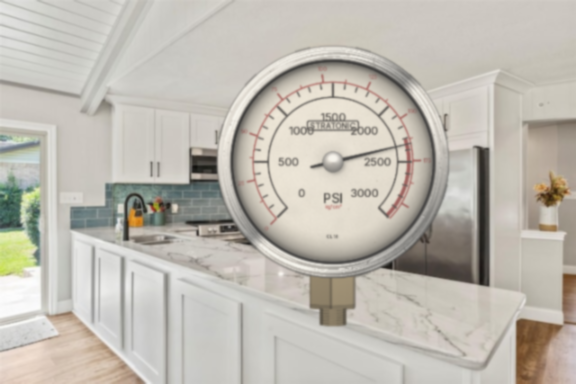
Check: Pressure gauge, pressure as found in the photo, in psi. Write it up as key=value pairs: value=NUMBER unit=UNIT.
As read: value=2350 unit=psi
